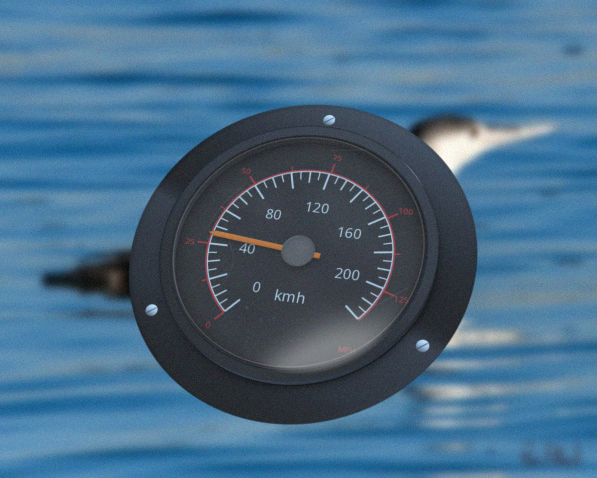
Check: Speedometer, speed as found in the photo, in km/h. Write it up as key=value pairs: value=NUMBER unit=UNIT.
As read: value=45 unit=km/h
